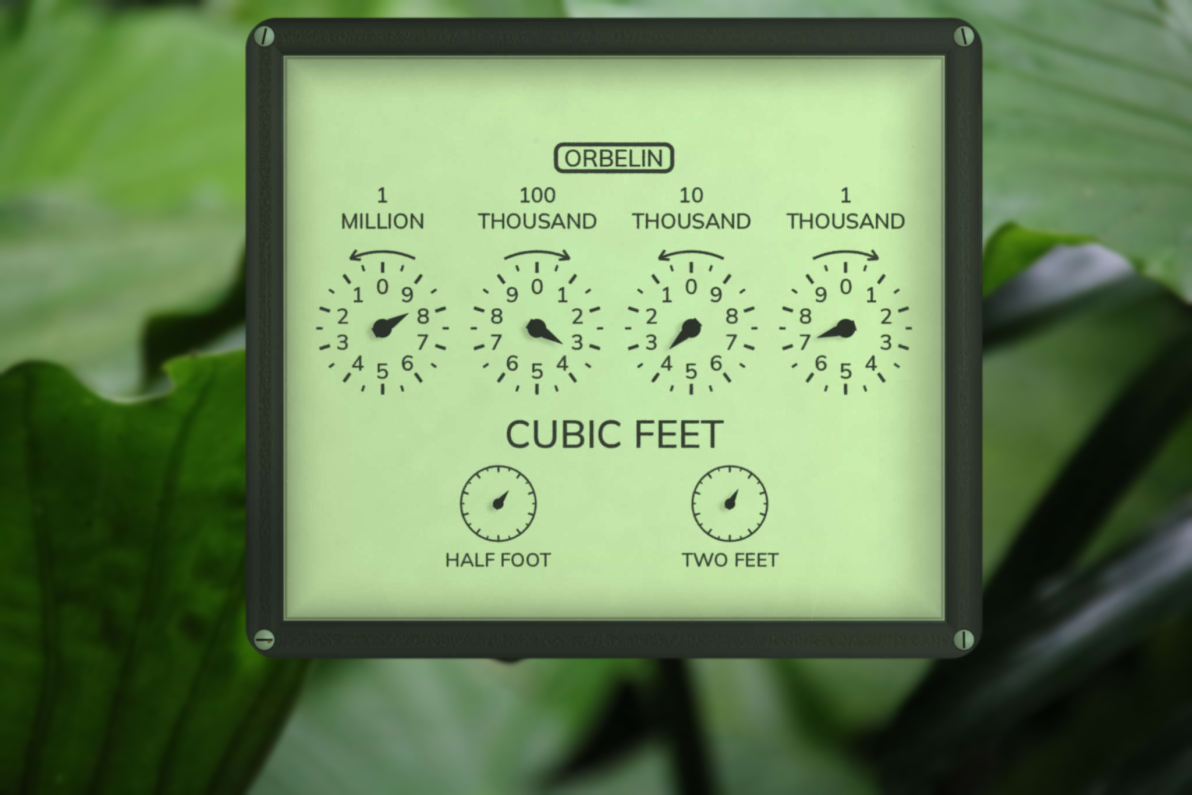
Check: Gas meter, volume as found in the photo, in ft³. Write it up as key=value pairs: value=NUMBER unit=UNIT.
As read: value=833700 unit=ft³
